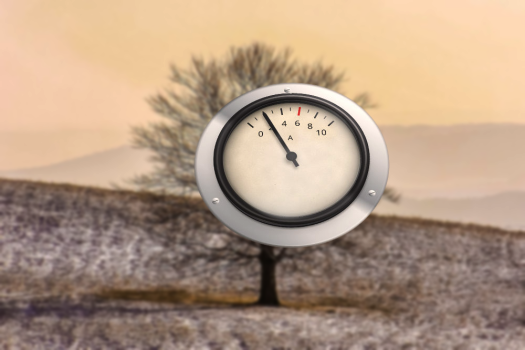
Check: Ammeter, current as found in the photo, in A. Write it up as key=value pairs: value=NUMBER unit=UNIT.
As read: value=2 unit=A
